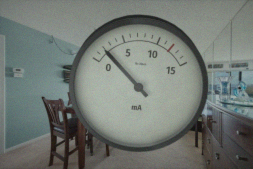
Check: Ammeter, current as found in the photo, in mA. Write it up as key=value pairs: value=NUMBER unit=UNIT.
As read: value=2 unit=mA
